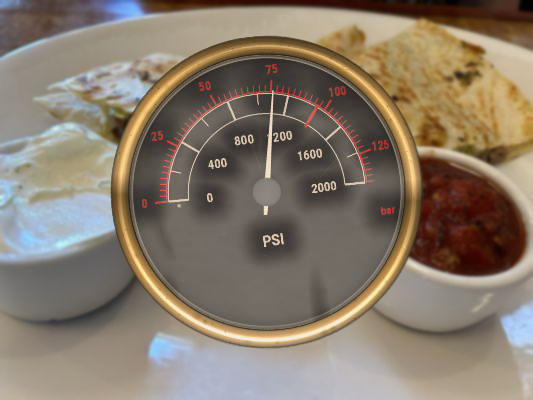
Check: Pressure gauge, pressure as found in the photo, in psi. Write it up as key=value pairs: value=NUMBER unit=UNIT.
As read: value=1100 unit=psi
